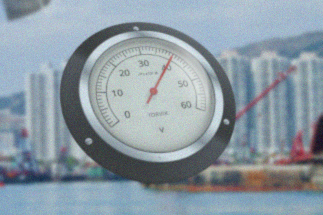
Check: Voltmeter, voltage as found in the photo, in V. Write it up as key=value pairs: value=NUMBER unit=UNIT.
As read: value=40 unit=V
